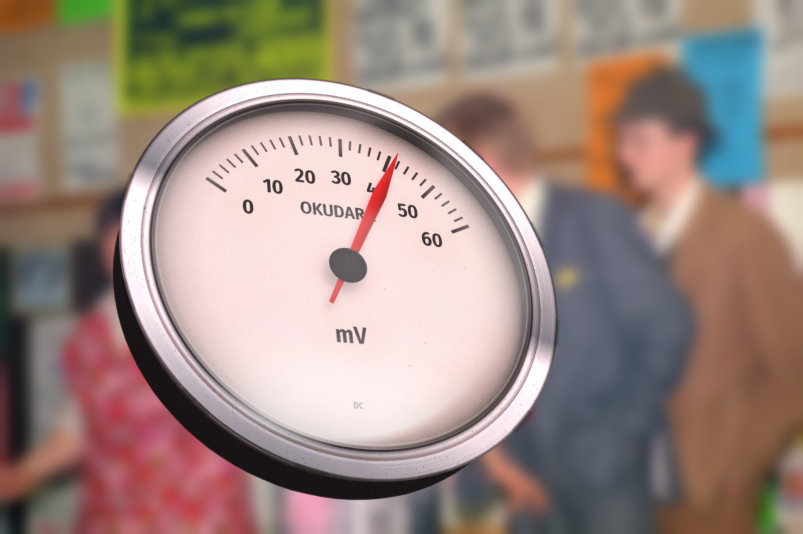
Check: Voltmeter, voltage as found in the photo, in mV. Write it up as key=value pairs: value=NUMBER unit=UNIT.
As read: value=41 unit=mV
